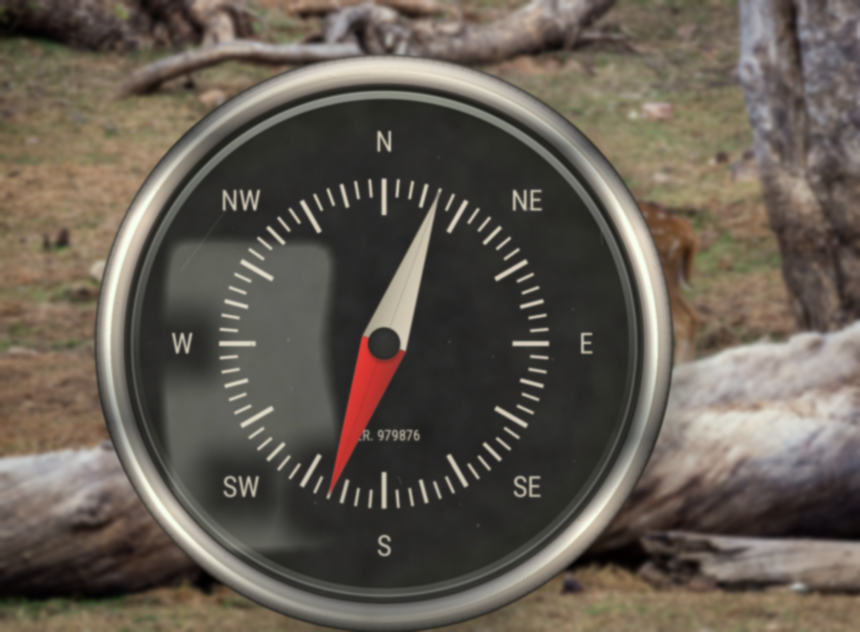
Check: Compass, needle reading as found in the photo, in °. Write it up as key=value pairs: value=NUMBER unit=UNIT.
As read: value=200 unit=°
